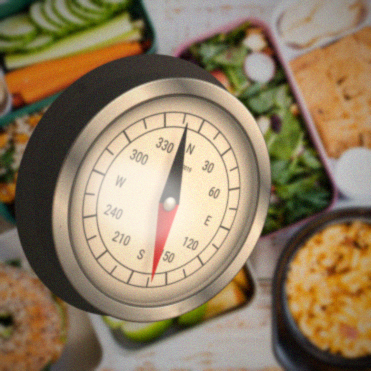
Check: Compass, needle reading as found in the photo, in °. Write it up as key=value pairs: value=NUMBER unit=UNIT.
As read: value=165 unit=°
